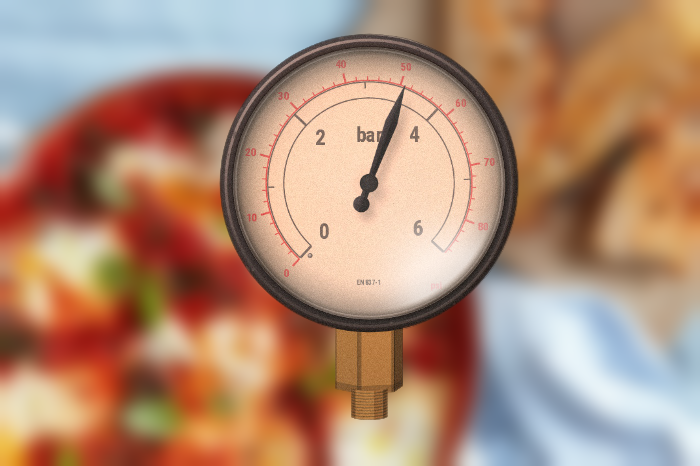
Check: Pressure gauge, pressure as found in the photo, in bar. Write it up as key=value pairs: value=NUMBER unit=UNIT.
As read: value=3.5 unit=bar
